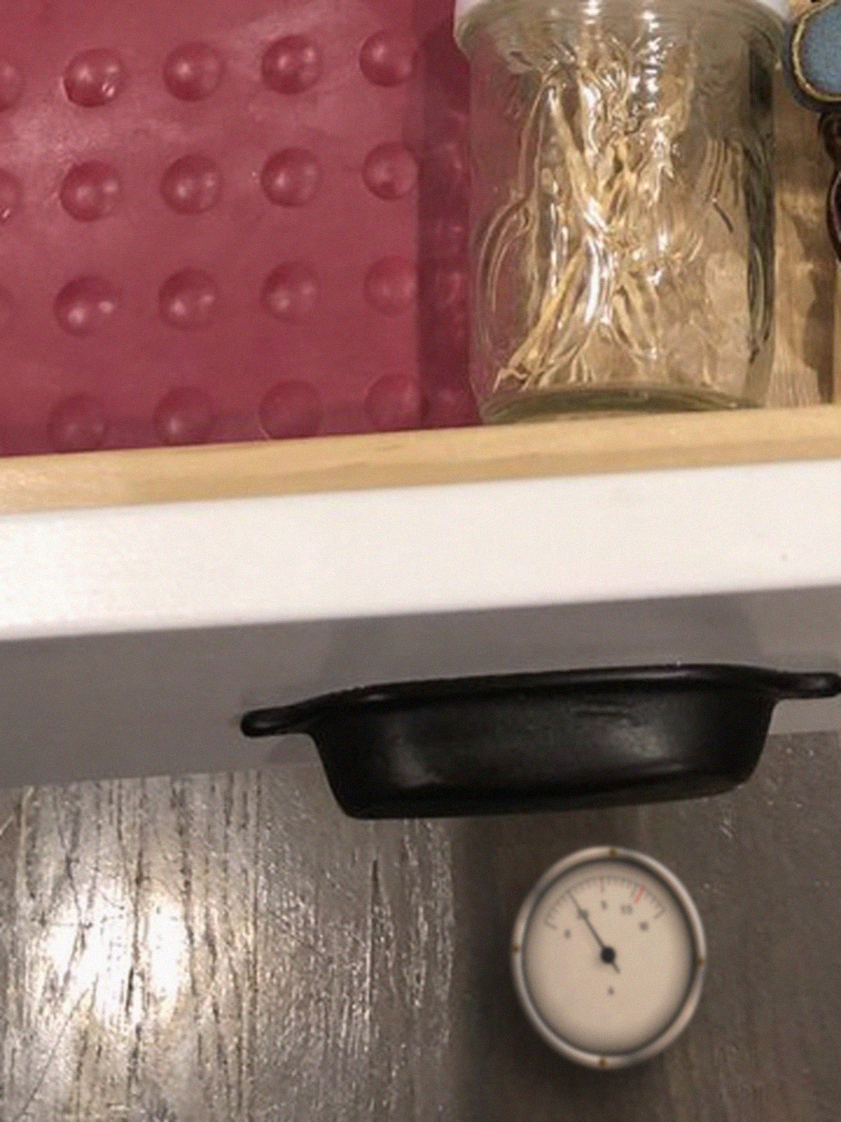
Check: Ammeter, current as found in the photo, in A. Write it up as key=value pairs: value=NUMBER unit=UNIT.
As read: value=2.5 unit=A
